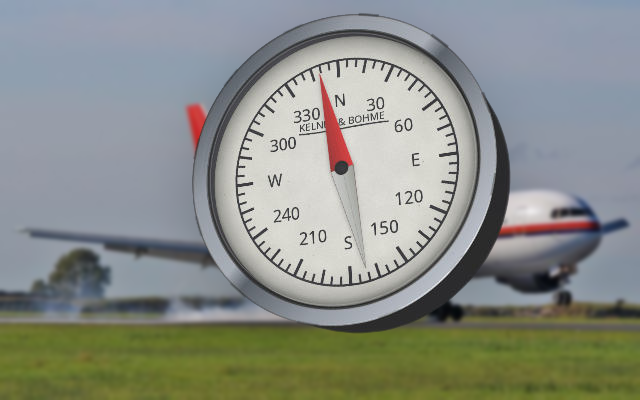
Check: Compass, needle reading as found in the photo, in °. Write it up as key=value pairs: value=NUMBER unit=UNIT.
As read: value=350 unit=°
